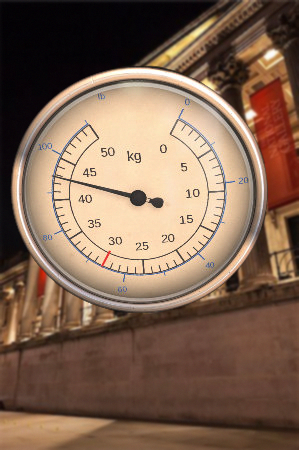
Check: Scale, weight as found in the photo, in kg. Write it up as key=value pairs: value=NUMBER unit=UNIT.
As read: value=43 unit=kg
